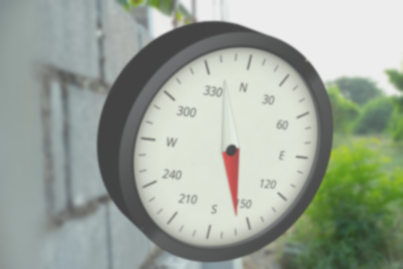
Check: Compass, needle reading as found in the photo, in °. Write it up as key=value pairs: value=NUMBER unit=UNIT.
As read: value=160 unit=°
